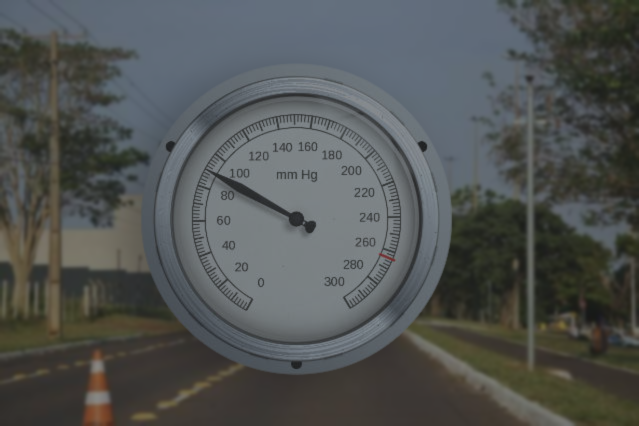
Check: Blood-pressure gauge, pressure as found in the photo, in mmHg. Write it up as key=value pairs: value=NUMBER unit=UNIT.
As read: value=90 unit=mmHg
